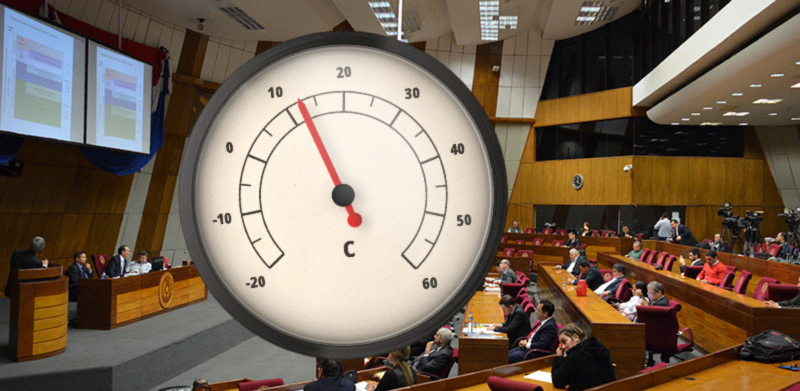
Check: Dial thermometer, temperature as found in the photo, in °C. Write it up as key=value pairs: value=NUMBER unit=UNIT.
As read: value=12.5 unit=°C
